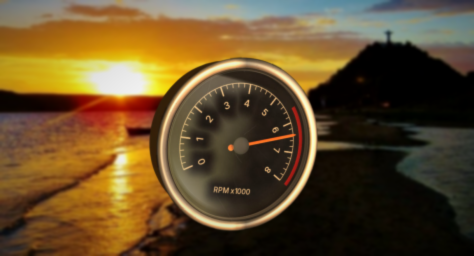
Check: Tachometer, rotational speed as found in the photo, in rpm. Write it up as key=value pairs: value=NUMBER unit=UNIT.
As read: value=6400 unit=rpm
